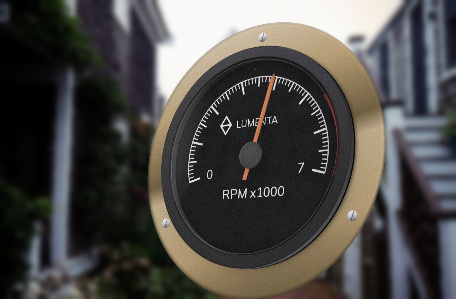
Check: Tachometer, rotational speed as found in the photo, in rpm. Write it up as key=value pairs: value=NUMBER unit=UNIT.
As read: value=4000 unit=rpm
